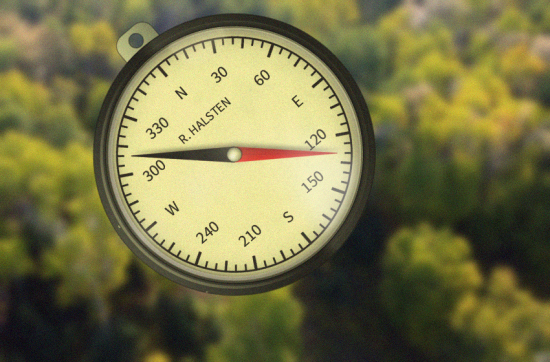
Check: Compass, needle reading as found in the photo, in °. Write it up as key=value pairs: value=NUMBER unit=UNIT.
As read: value=130 unit=°
